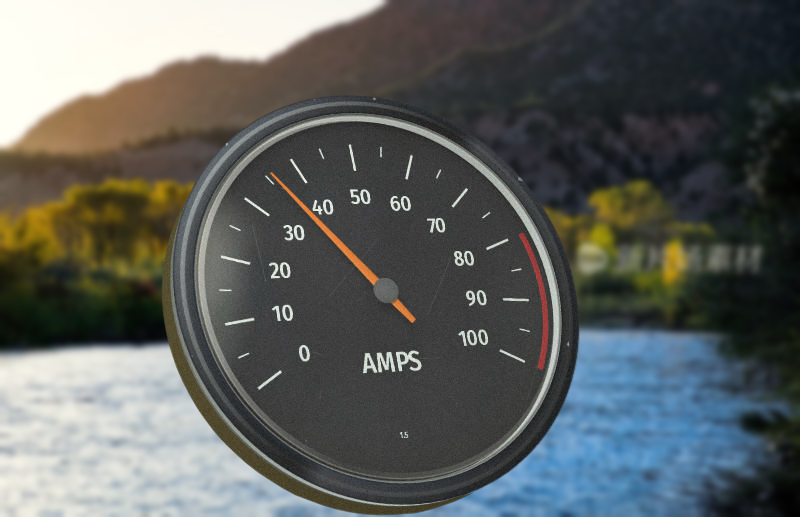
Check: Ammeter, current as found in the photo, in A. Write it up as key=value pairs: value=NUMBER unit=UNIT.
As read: value=35 unit=A
